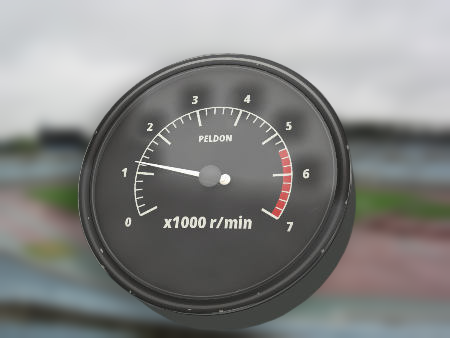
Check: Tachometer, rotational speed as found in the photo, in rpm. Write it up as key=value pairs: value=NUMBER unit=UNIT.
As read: value=1200 unit=rpm
